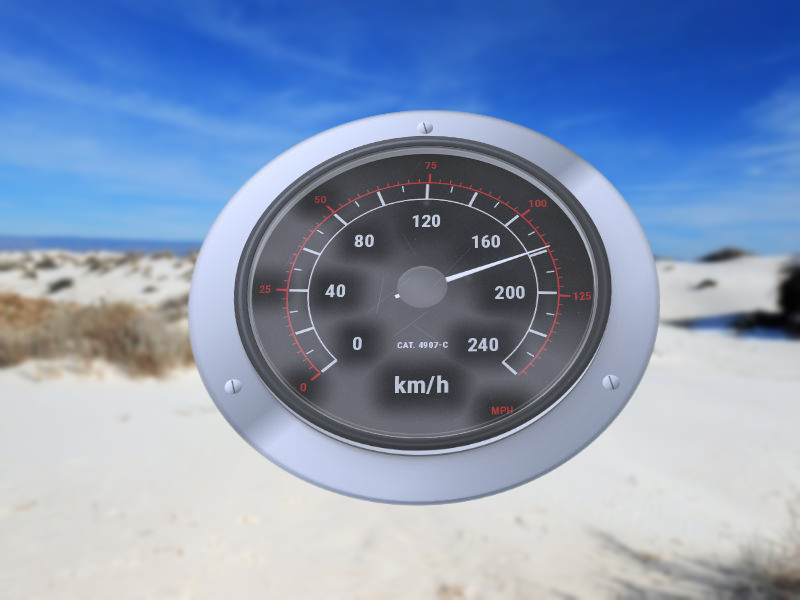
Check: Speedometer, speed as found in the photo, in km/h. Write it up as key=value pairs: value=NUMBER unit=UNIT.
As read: value=180 unit=km/h
